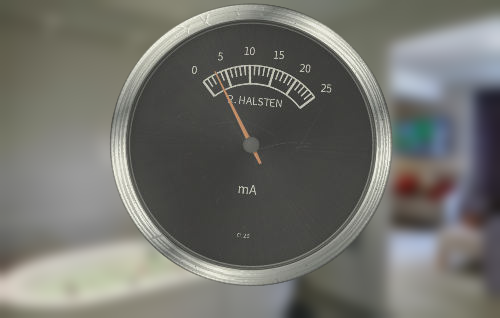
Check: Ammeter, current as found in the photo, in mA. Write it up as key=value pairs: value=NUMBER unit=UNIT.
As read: value=3 unit=mA
